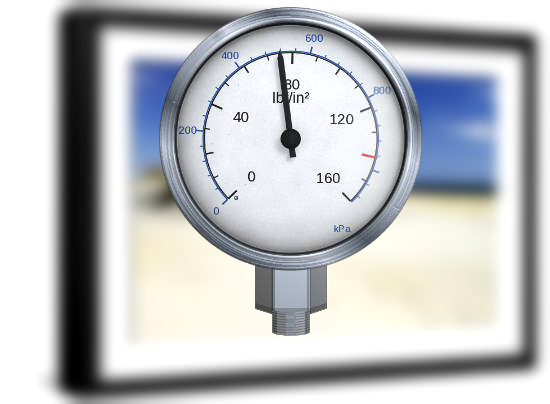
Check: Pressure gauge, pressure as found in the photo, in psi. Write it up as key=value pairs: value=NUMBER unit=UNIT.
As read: value=75 unit=psi
